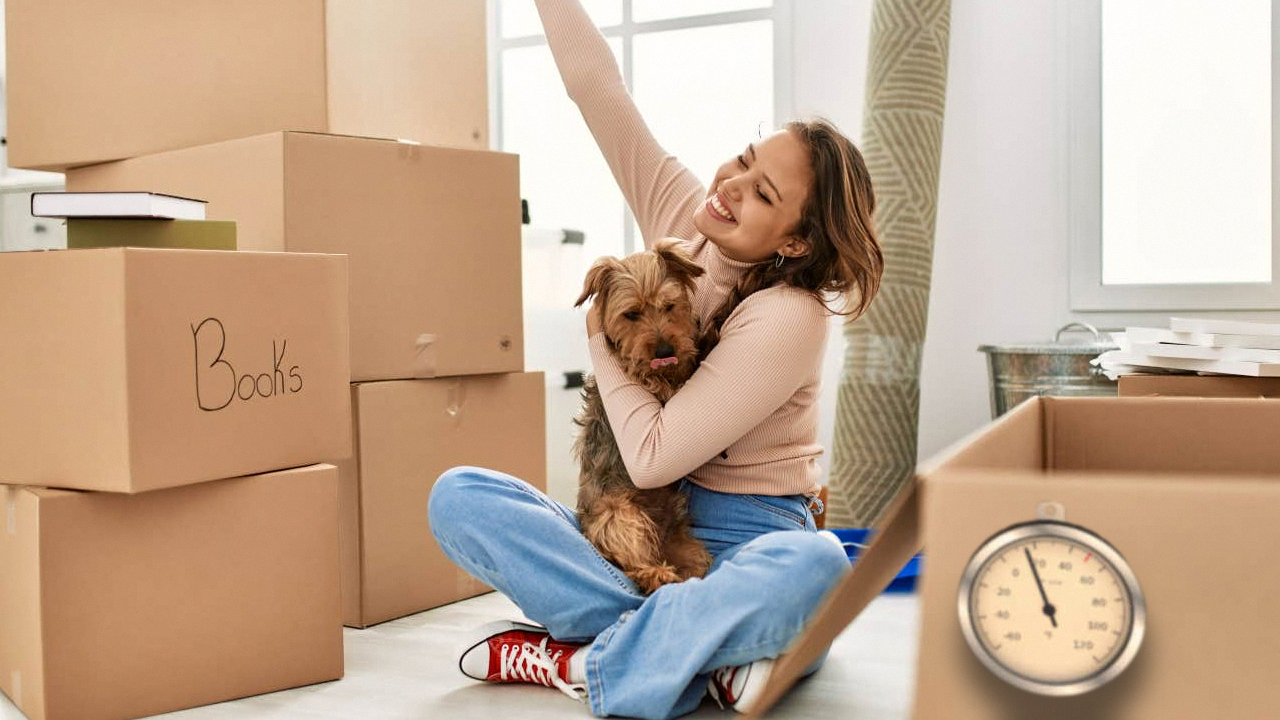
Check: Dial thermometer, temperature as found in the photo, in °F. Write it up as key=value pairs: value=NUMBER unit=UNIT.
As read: value=15 unit=°F
